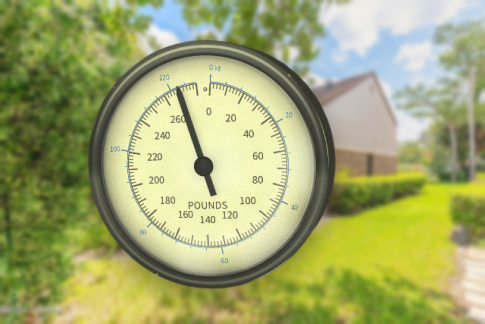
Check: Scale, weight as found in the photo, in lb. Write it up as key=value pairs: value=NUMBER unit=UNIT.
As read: value=270 unit=lb
